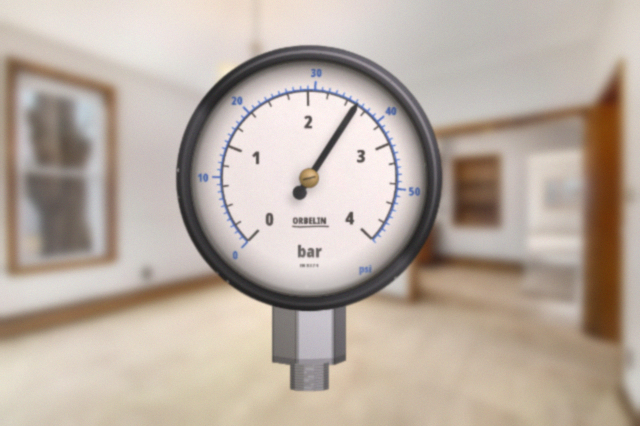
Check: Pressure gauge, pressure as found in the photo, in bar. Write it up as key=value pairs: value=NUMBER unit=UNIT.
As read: value=2.5 unit=bar
